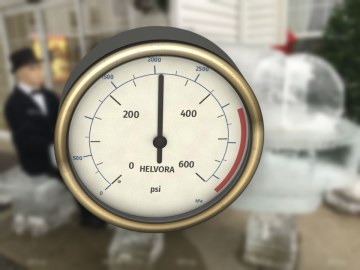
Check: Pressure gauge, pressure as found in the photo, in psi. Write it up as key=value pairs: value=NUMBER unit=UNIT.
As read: value=300 unit=psi
